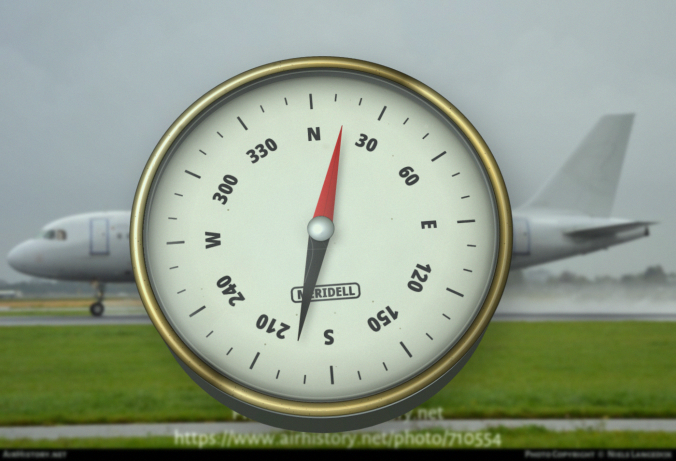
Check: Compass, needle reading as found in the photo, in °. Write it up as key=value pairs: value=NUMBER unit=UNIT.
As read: value=15 unit=°
